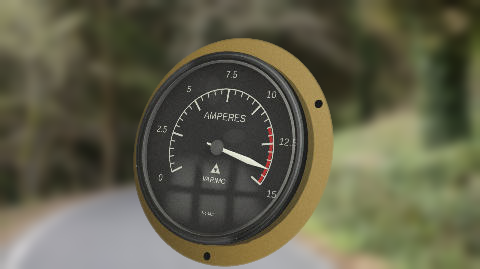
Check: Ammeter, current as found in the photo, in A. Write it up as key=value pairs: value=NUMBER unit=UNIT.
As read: value=14 unit=A
